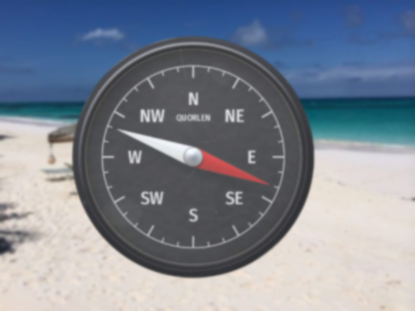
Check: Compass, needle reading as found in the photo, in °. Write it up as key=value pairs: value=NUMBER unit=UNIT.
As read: value=110 unit=°
